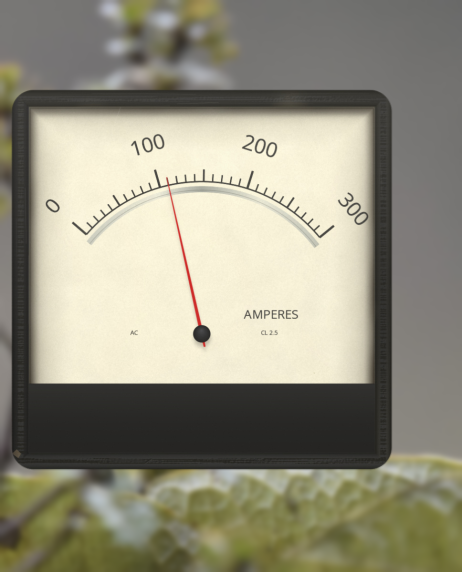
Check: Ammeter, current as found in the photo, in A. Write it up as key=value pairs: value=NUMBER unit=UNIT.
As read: value=110 unit=A
